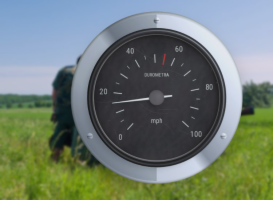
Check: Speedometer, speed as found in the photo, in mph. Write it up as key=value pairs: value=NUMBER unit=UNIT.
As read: value=15 unit=mph
